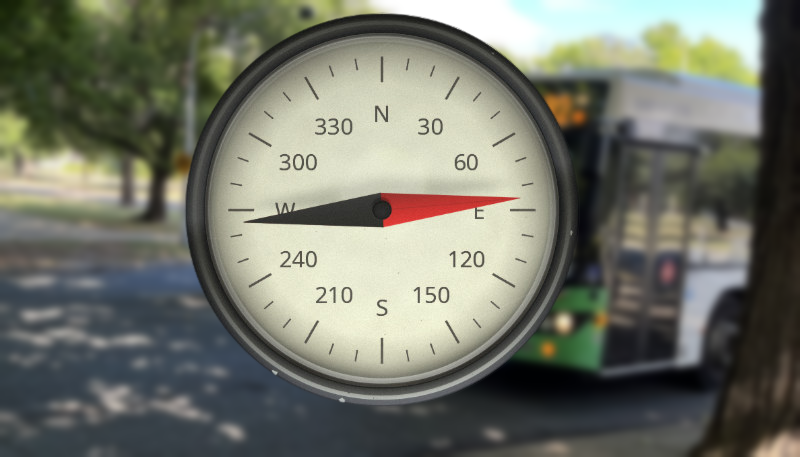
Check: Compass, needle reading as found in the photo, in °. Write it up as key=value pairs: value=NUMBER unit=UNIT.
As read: value=85 unit=°
